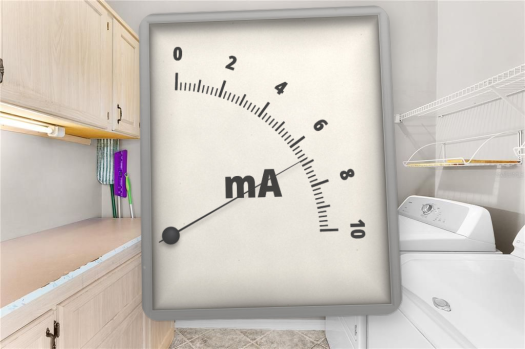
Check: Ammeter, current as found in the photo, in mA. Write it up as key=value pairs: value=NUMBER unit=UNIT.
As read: value=6.8 unit=mA
